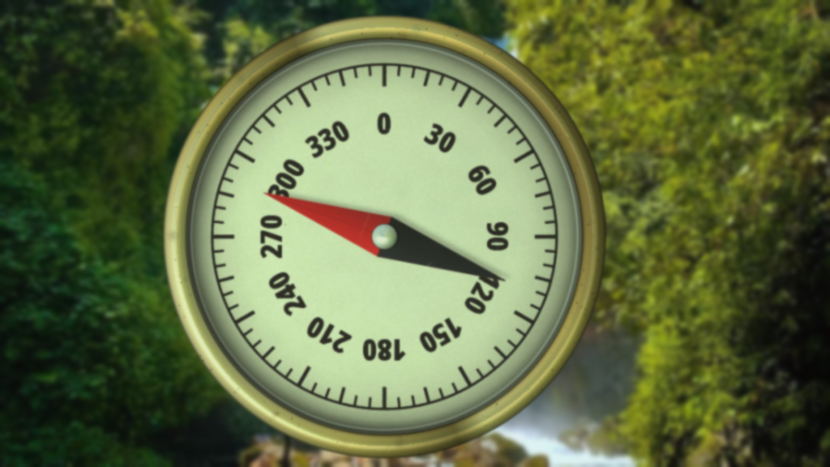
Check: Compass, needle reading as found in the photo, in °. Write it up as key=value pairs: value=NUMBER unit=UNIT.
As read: value=290 unit=°
